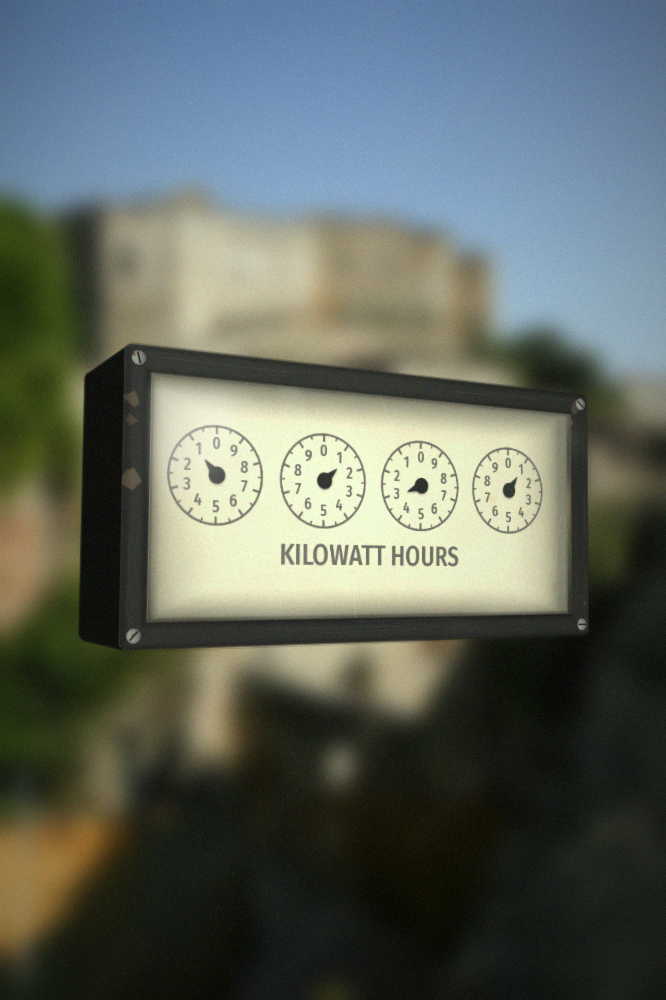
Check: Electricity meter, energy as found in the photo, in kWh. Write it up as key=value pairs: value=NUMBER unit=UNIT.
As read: value=1131 unit=kWh
